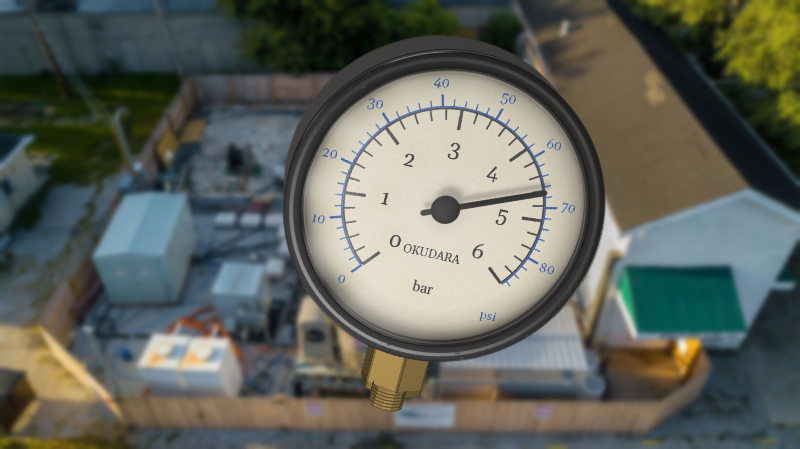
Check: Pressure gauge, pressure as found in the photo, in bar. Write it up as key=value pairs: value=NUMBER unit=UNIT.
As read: value=4.6 unit=bar
